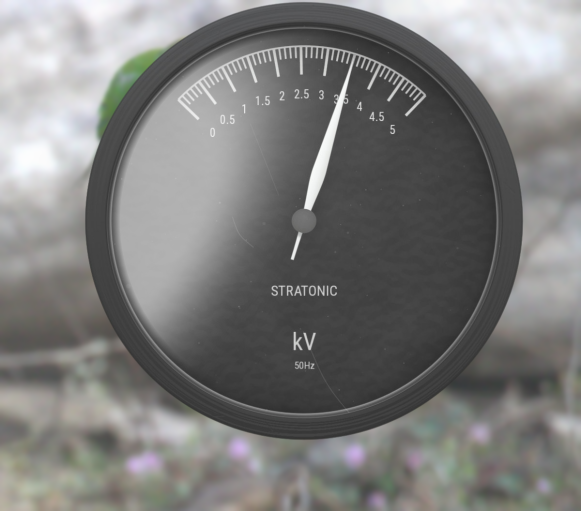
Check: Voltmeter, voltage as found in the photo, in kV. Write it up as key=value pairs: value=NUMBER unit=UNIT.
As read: value=3.5 unit=kV
